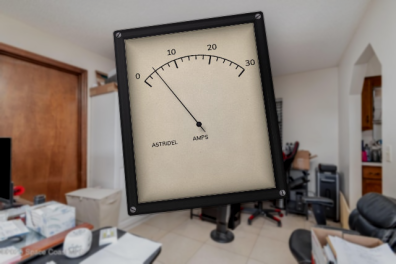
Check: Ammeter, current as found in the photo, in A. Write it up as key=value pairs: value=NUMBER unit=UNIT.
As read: value=4 unit=A
